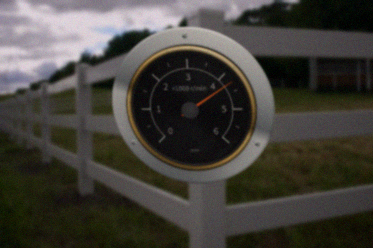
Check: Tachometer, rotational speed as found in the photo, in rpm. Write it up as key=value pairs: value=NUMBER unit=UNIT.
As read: value=4250 unit=rpm
